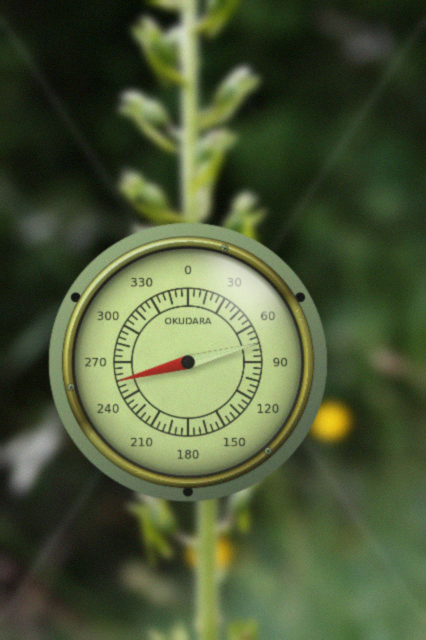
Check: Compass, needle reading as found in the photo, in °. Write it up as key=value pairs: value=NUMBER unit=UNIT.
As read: value=255 unit=°
